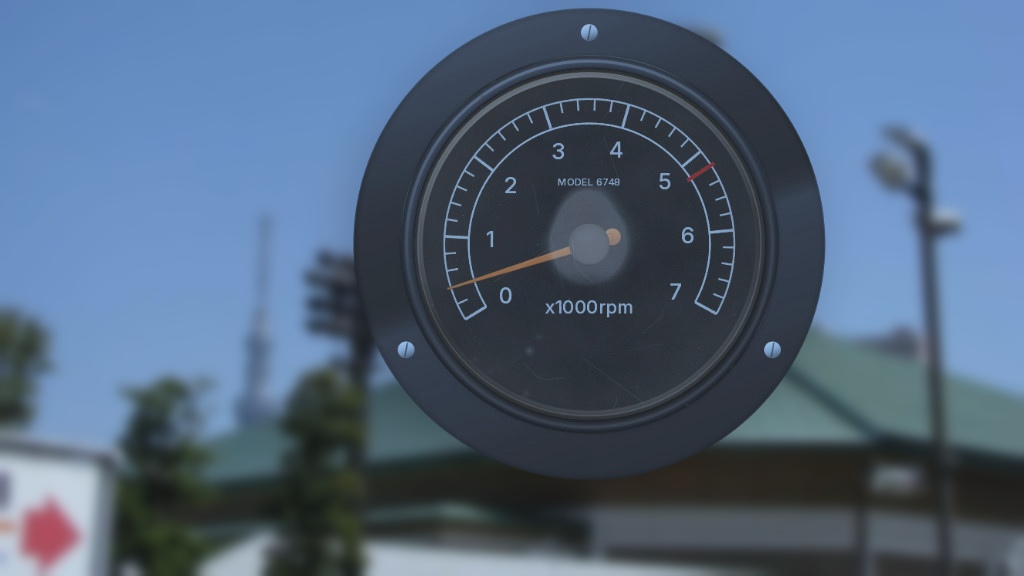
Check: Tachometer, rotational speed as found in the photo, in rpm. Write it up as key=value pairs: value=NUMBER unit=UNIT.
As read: value=400 unit=rpm
